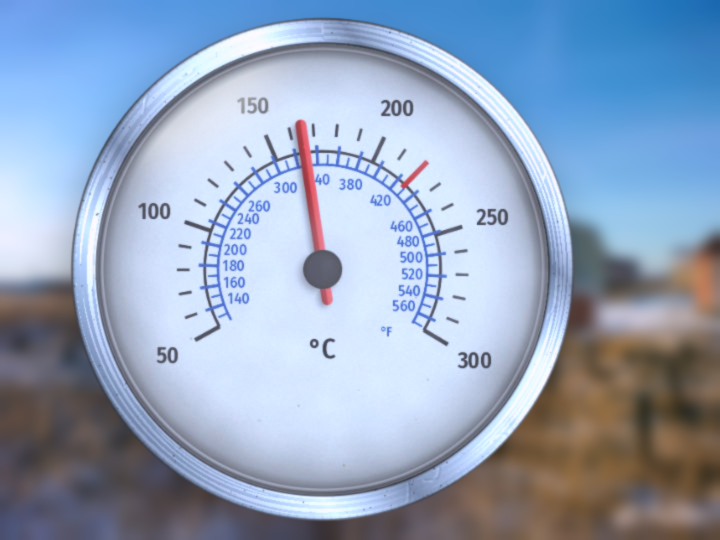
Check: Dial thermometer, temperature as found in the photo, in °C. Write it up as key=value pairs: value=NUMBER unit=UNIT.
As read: value=165 unit=°C
